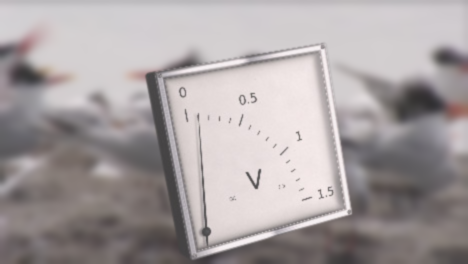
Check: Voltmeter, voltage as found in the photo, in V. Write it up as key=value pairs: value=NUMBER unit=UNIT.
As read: value=0.1 unit=V
